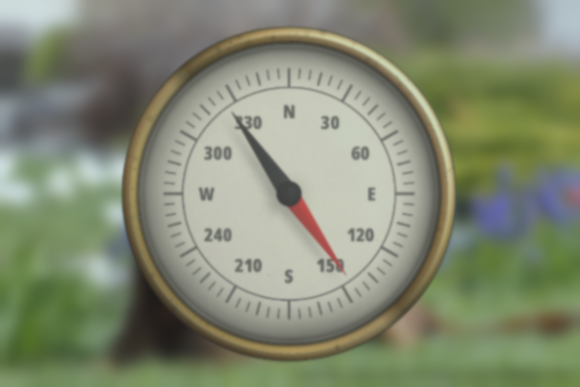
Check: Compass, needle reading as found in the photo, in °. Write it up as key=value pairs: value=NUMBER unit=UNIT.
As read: value=145 unit=°
